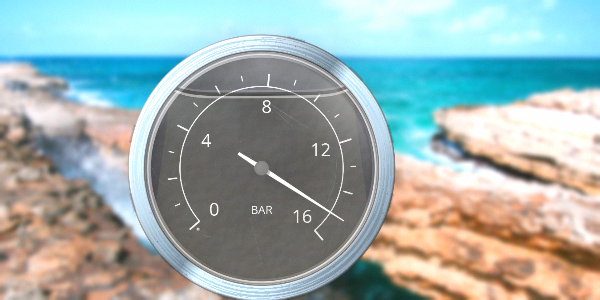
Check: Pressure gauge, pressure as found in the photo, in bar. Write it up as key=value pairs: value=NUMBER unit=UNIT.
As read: value=15 unit=bar
